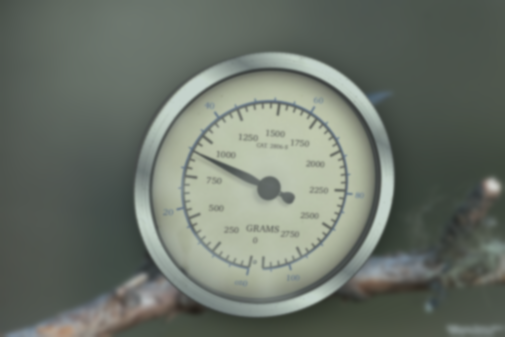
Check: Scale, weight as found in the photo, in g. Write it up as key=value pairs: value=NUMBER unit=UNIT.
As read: value=900 unit=g
